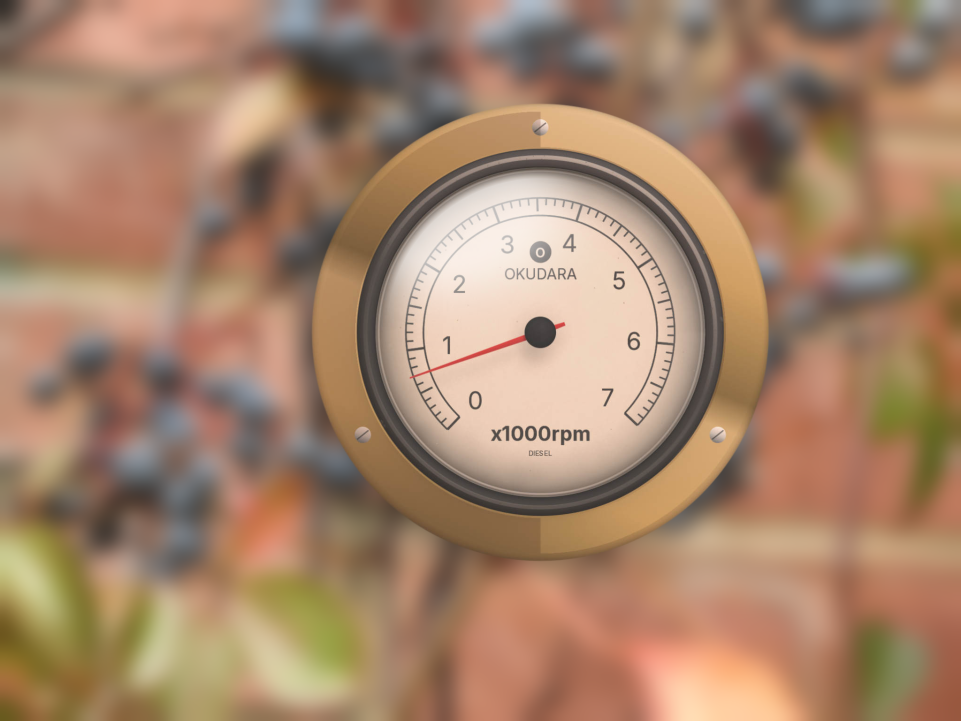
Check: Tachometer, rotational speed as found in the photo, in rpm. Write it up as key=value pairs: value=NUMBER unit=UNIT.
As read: value=700 unit=rpm
